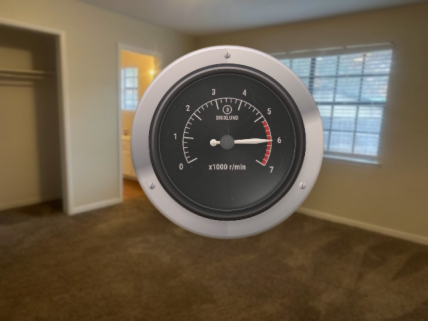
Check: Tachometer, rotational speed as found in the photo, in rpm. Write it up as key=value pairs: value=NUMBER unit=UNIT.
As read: value=6000 unit=rpm
